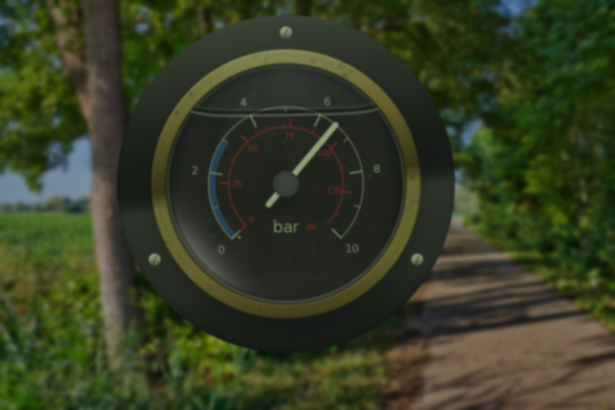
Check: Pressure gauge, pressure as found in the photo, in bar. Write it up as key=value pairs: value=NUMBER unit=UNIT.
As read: value=6.5 unit=bar
